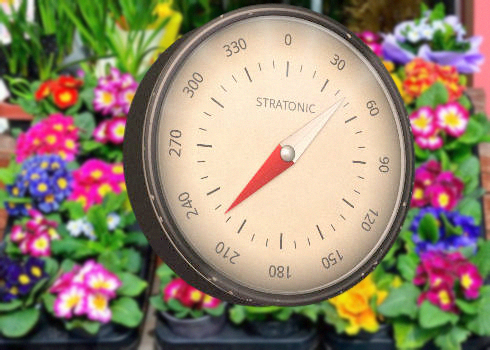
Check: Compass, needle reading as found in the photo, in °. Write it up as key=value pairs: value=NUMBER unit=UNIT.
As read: value=225 unit=°
